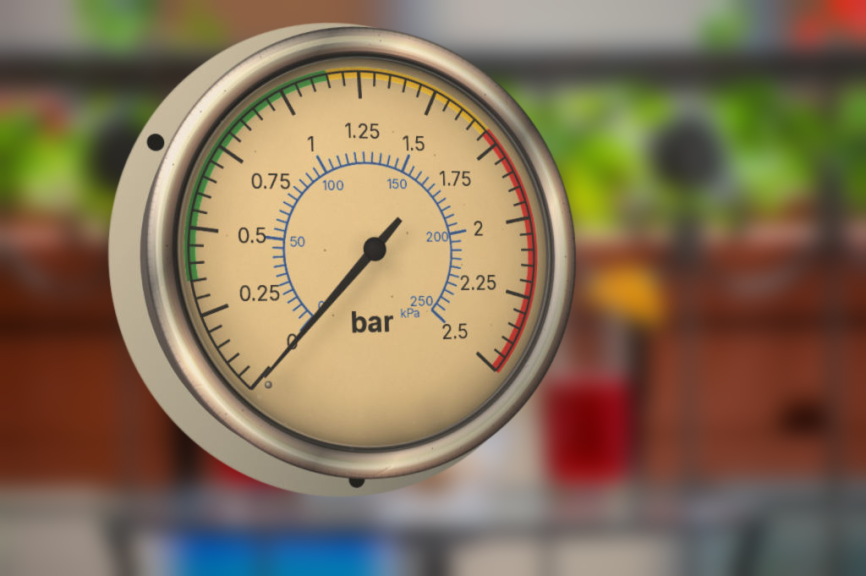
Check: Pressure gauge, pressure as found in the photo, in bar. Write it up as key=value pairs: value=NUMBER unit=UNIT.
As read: value=0 unit=bar
